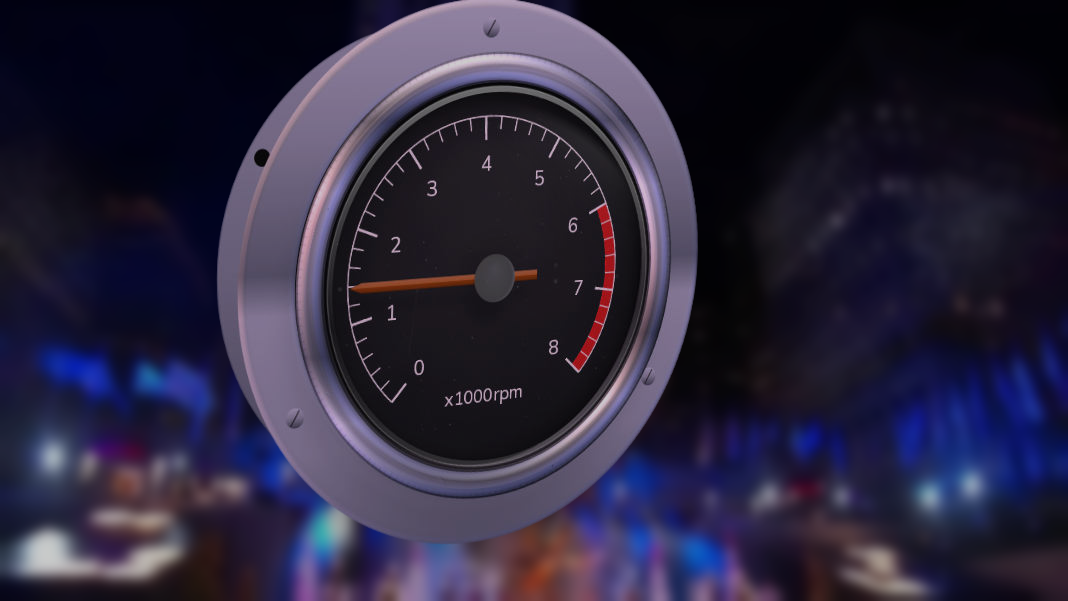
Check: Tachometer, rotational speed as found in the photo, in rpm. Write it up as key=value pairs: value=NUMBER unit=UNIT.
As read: value=1400 unit=rpm
